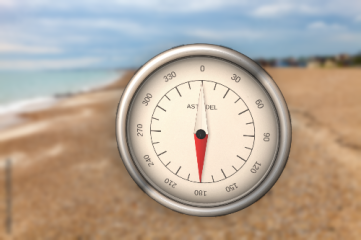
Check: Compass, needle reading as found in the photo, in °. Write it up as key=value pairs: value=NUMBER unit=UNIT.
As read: value=180 unit=°
